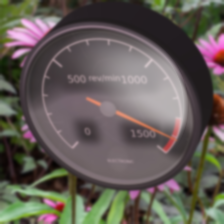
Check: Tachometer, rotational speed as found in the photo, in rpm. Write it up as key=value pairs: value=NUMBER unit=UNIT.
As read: value=1400 unit=rpm
